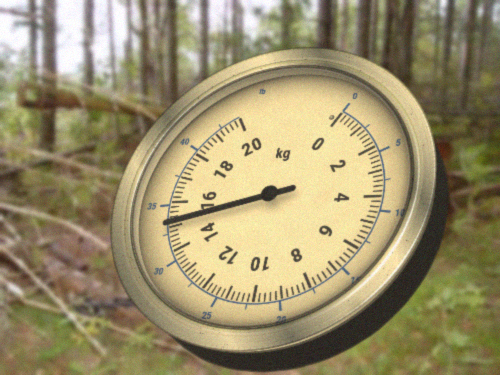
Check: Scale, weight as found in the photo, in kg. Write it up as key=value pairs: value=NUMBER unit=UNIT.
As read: value=15 unit=kg
